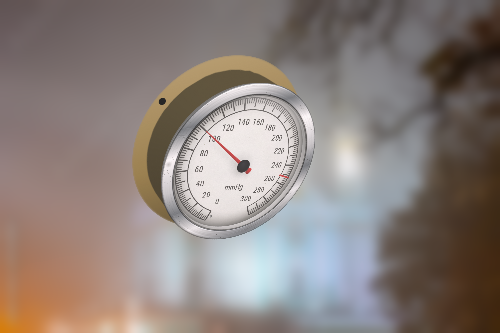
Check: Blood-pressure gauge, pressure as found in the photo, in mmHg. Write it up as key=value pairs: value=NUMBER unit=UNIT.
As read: value=100 unit=mmHg
